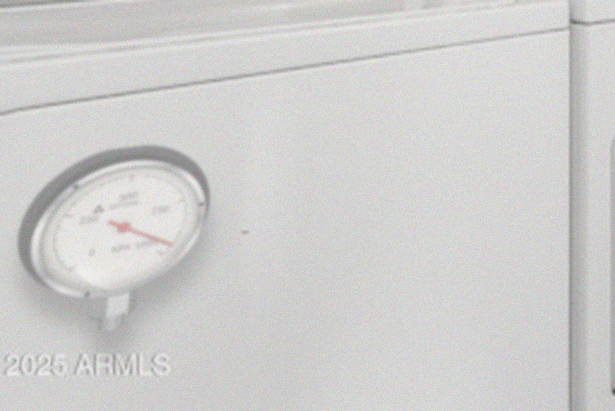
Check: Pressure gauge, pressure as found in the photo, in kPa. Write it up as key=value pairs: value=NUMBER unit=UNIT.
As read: value=950 unit=kPa
